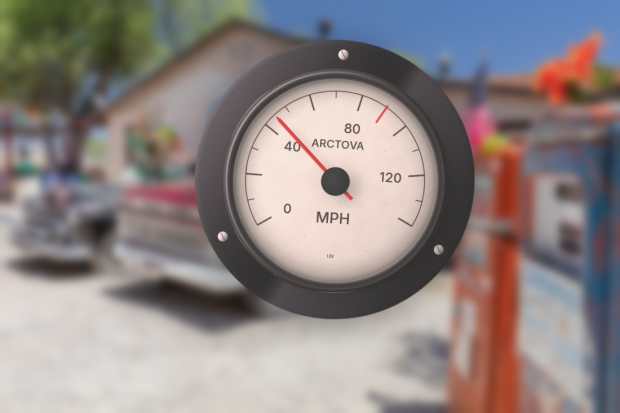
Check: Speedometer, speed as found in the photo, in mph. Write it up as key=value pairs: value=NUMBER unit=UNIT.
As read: value=45 unit=mph
